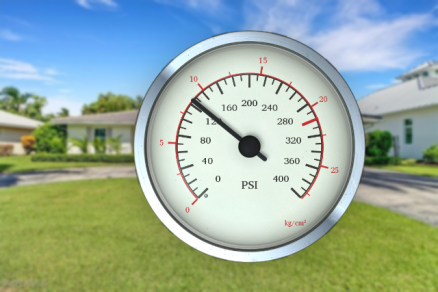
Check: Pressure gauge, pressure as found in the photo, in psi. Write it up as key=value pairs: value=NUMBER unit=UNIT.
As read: value=125 unit=psi
